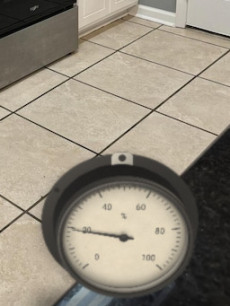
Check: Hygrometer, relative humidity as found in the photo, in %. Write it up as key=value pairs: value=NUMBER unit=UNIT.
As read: value=20 unit=%
